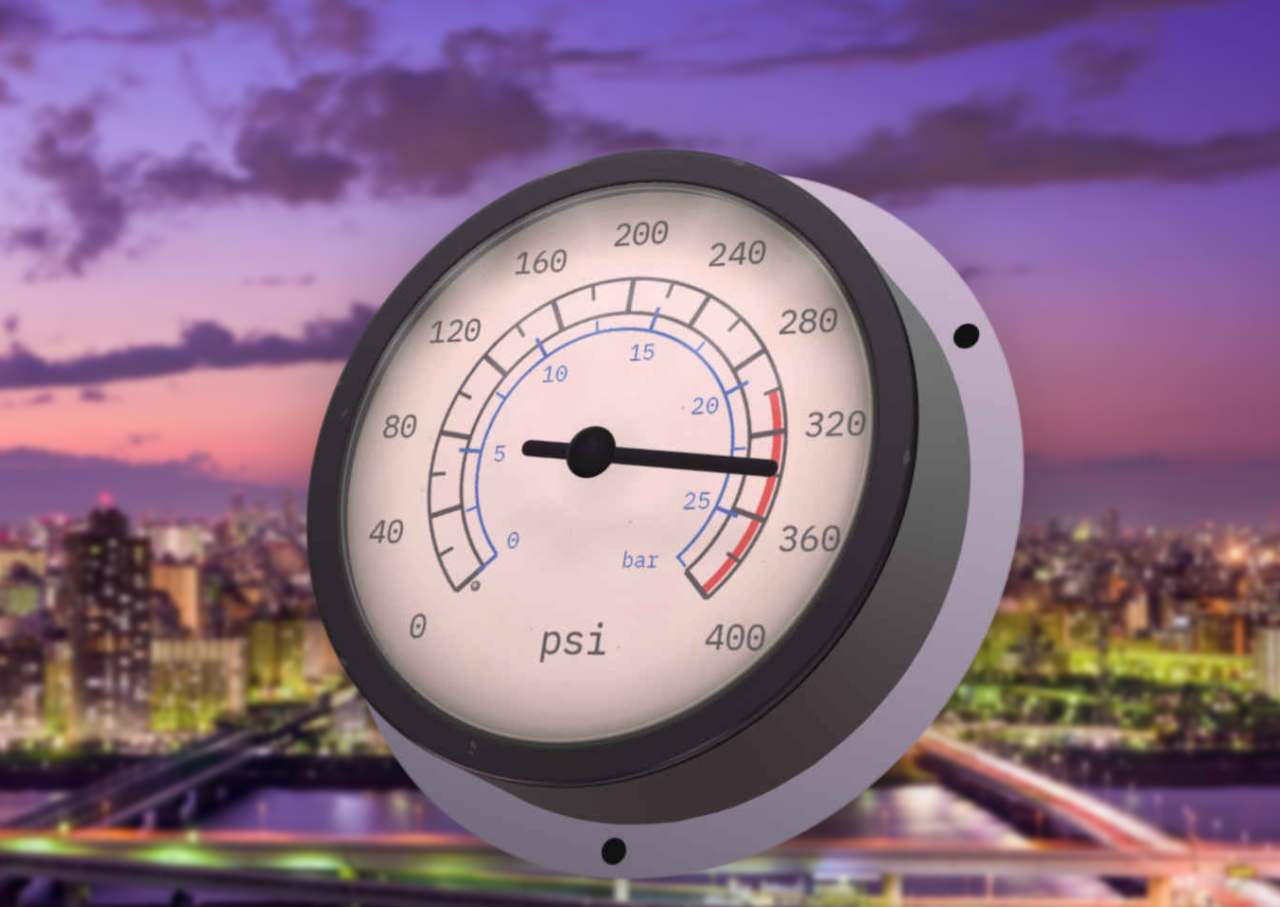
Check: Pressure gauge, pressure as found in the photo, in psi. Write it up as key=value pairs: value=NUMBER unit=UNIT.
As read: value=340 unit=psi
